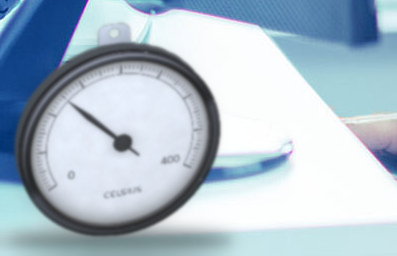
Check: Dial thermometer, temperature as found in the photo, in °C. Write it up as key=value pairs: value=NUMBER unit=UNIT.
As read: value=125 unit=°C
